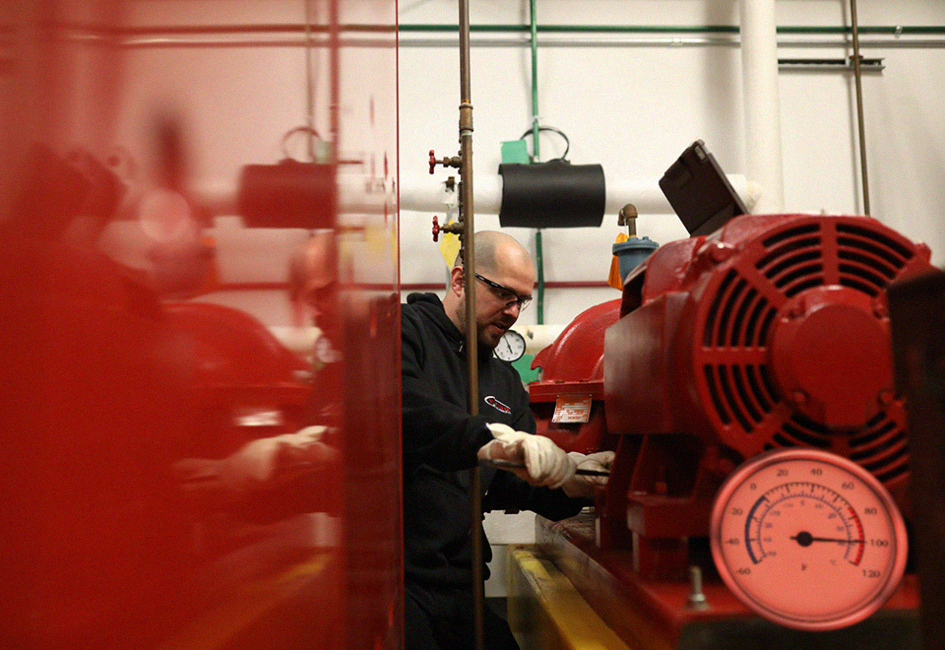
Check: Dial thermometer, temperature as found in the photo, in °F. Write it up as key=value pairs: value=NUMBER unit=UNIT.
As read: value=100 unit=°F
